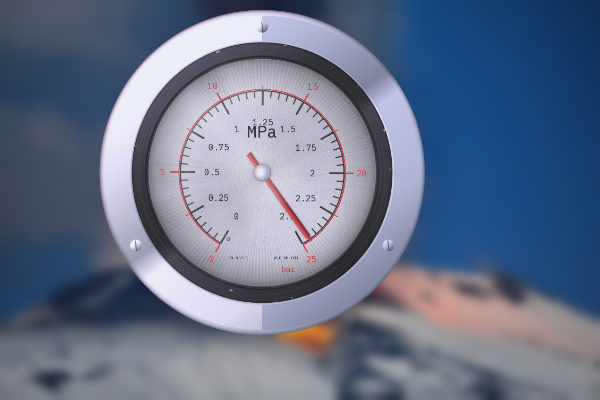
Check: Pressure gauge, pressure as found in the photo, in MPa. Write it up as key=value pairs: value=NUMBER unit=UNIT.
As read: value=2.45 unit=MPa
